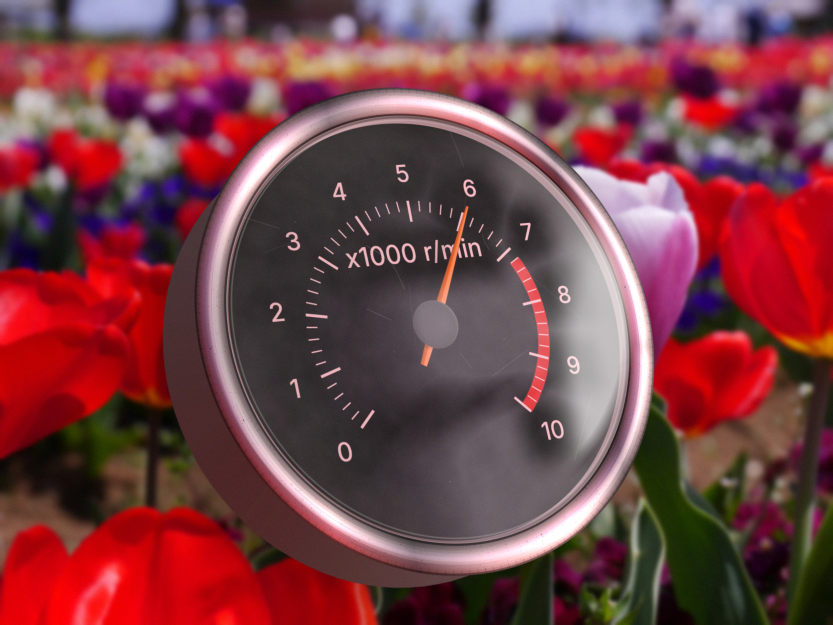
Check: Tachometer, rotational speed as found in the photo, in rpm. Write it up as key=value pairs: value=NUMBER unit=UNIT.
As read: value=6000 unit=rpm
